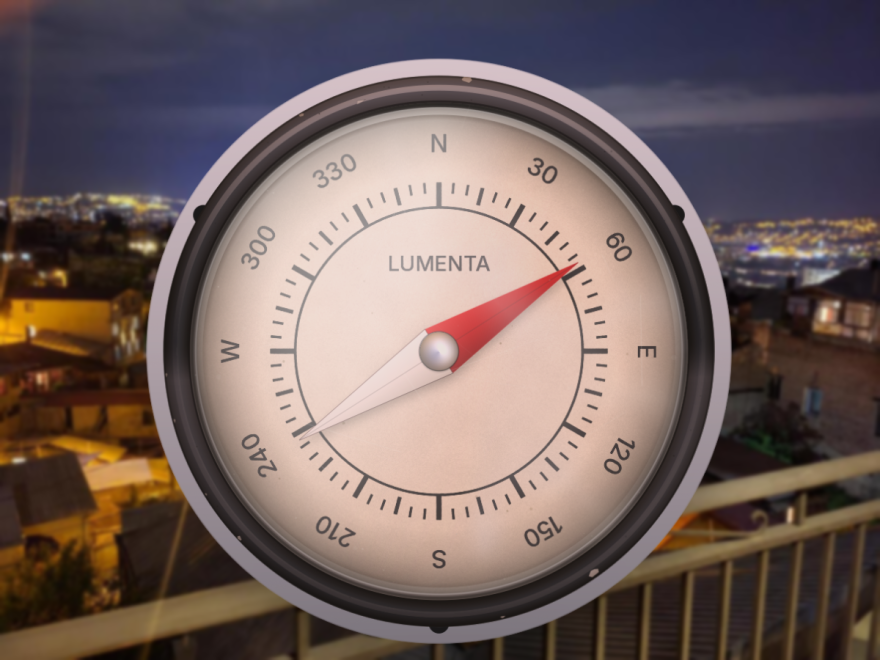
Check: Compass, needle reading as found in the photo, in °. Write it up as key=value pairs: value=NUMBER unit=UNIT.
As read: value=57.5 unit=°
